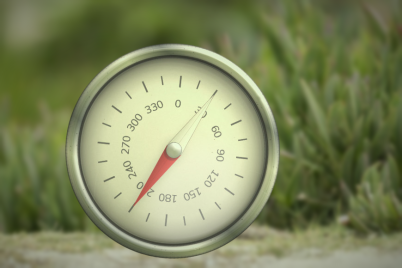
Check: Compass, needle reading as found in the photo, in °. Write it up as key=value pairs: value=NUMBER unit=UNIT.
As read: value=210 unit=°
